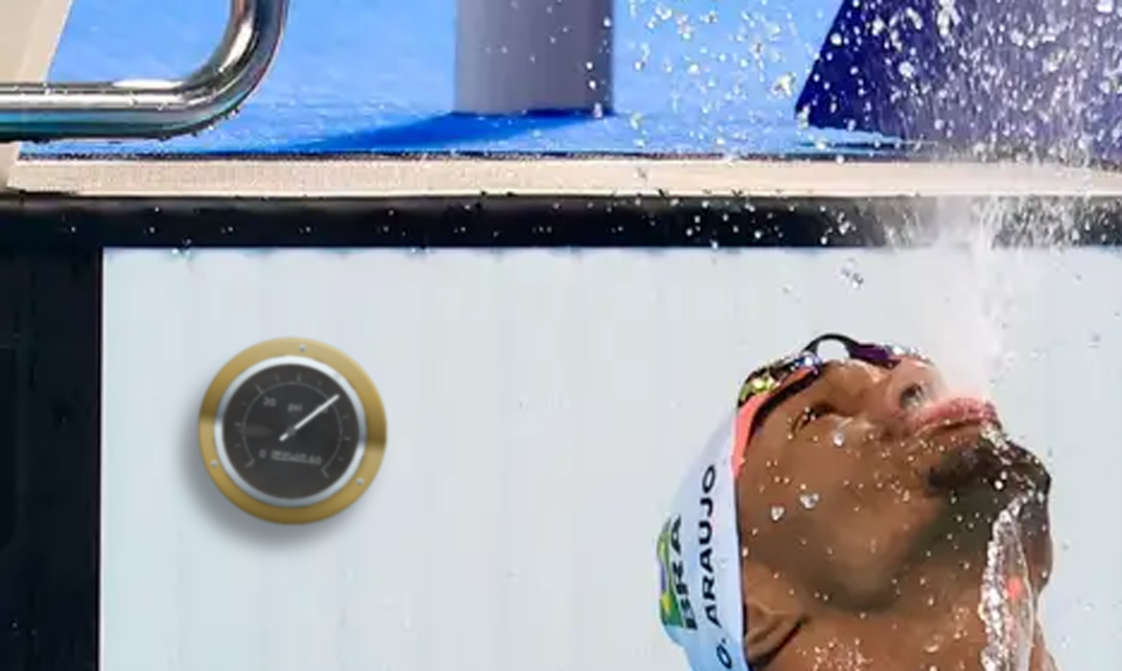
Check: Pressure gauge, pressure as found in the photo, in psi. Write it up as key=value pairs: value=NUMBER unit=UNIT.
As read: value=40 unit=psi
